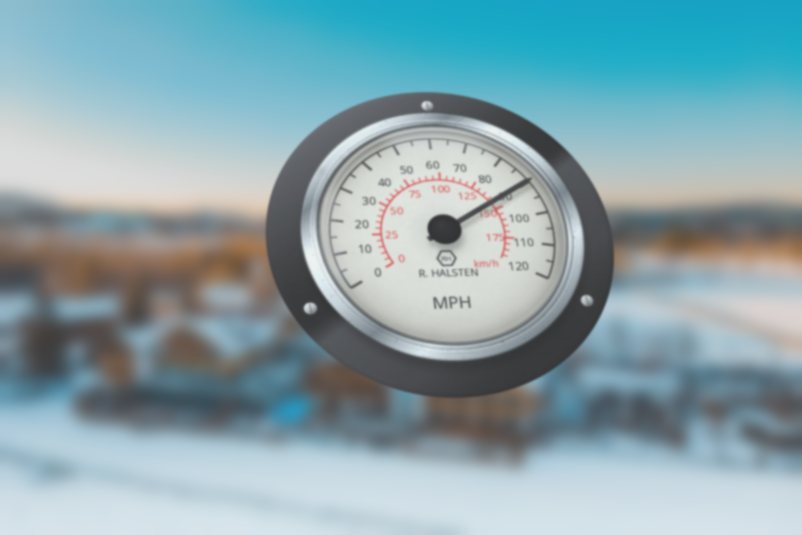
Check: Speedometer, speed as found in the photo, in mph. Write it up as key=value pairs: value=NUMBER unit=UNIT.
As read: value=90 unit=mph
